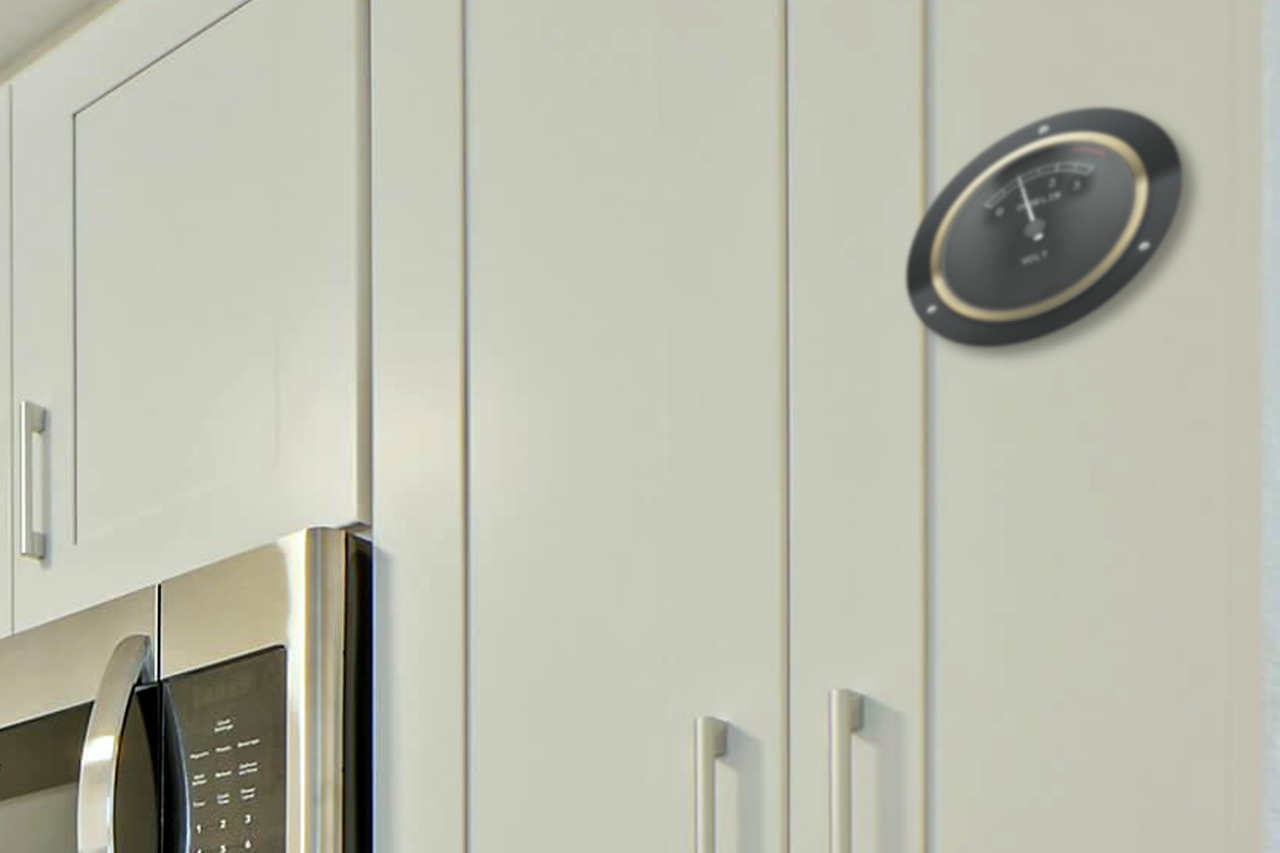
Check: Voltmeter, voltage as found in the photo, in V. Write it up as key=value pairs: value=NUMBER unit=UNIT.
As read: value=1 unit=V
